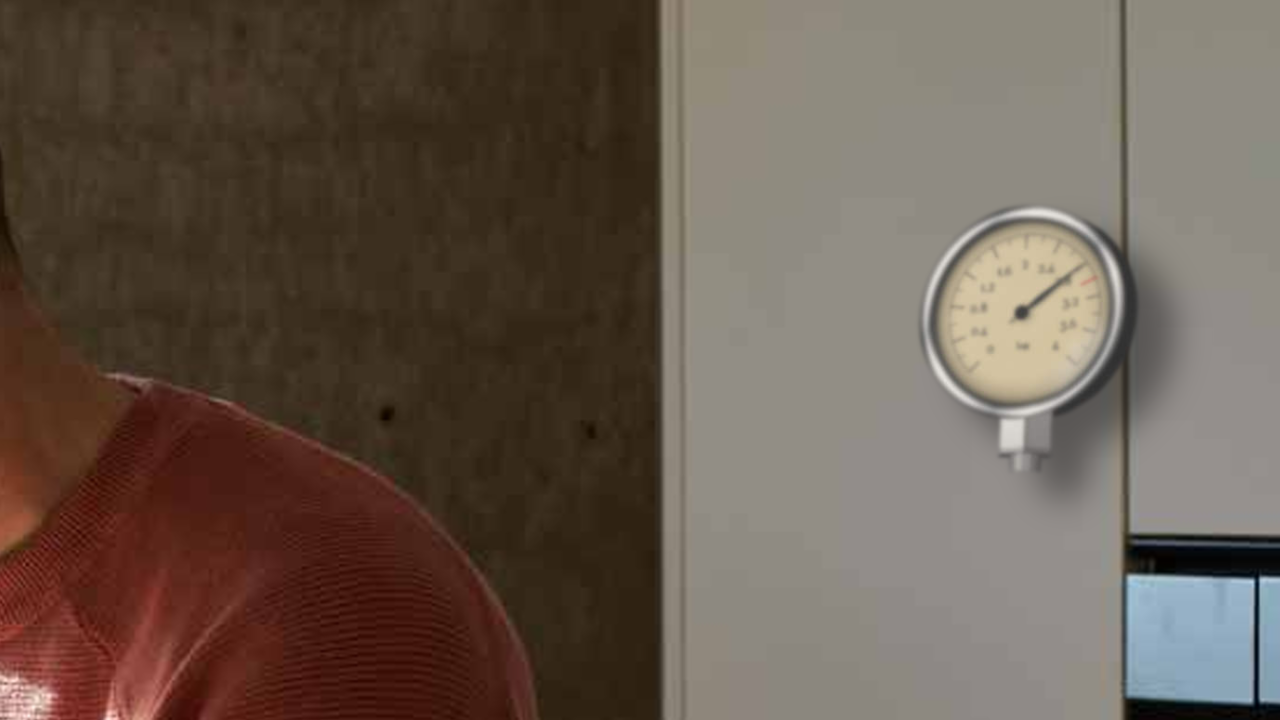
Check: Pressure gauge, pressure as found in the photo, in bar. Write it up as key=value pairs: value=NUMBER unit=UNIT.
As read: value=2.8 unit=bar
